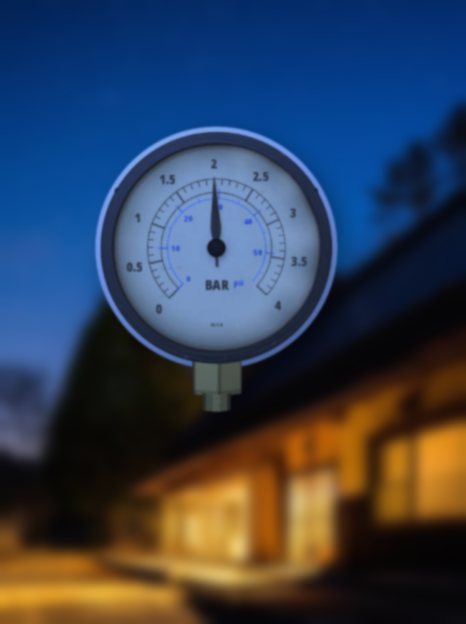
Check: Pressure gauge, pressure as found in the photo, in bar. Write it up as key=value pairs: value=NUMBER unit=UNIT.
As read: value=2 unit=bar
